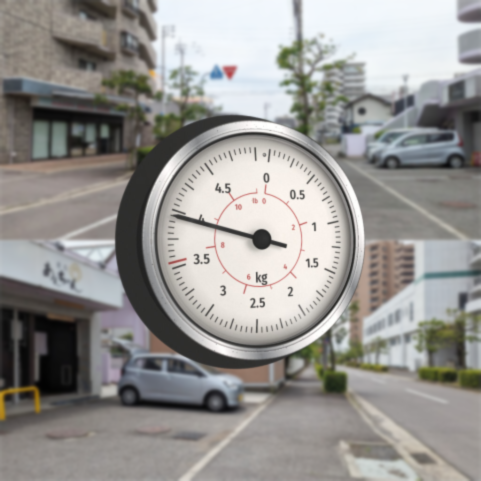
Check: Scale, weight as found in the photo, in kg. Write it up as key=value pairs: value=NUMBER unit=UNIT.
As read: value=3.95 unit=kg
